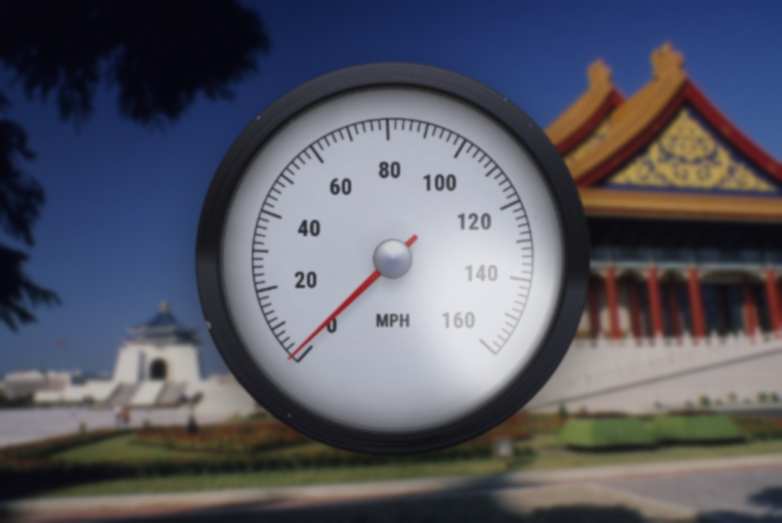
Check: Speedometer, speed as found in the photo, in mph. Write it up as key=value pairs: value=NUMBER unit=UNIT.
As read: value=2 unit=mph
